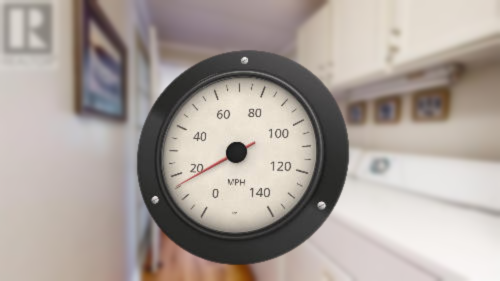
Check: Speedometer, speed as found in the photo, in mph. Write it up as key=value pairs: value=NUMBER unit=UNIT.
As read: value=15 unit=mph
